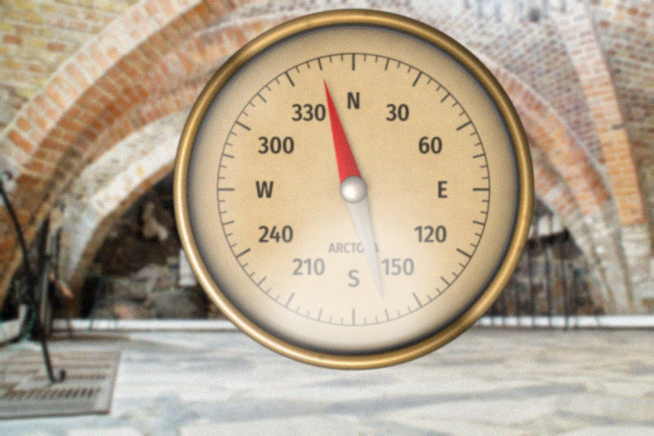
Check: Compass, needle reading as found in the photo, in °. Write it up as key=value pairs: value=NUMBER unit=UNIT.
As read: value=345 unit=°
